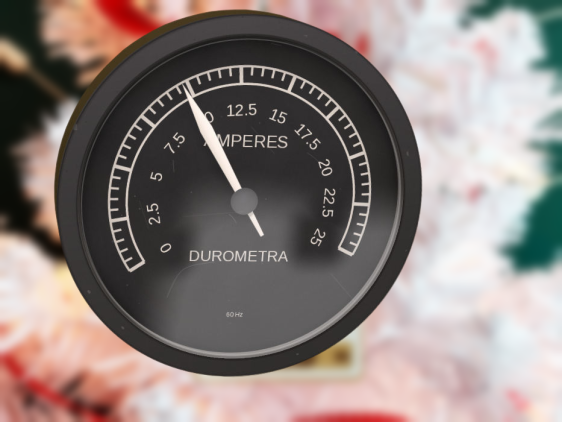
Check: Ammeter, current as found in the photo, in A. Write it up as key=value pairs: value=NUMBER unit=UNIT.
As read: value=9.75 unit=A
